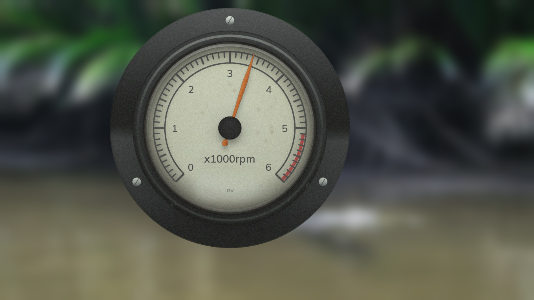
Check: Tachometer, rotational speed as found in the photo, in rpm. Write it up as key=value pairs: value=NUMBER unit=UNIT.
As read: value=3400 unit=rpm
